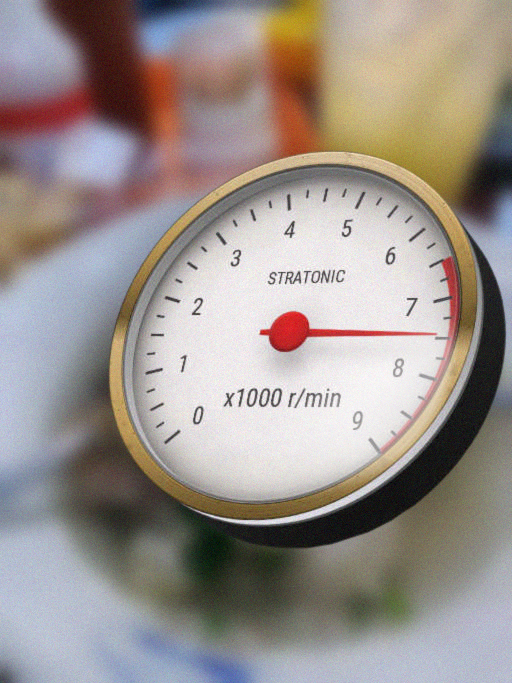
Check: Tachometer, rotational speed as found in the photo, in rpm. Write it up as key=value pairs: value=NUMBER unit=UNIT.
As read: value=7500 unit=rpm
